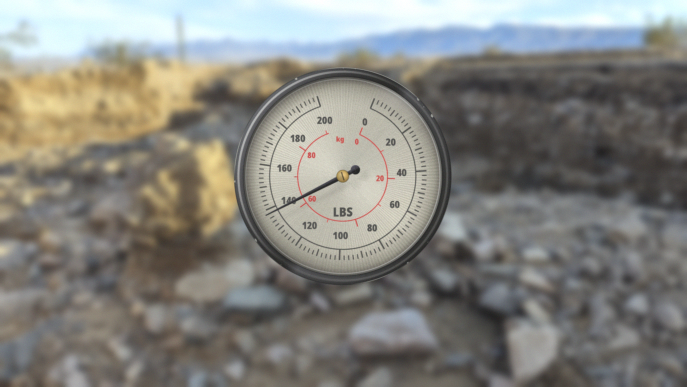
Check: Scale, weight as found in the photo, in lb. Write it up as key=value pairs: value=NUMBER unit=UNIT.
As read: value=138 unit=lb
